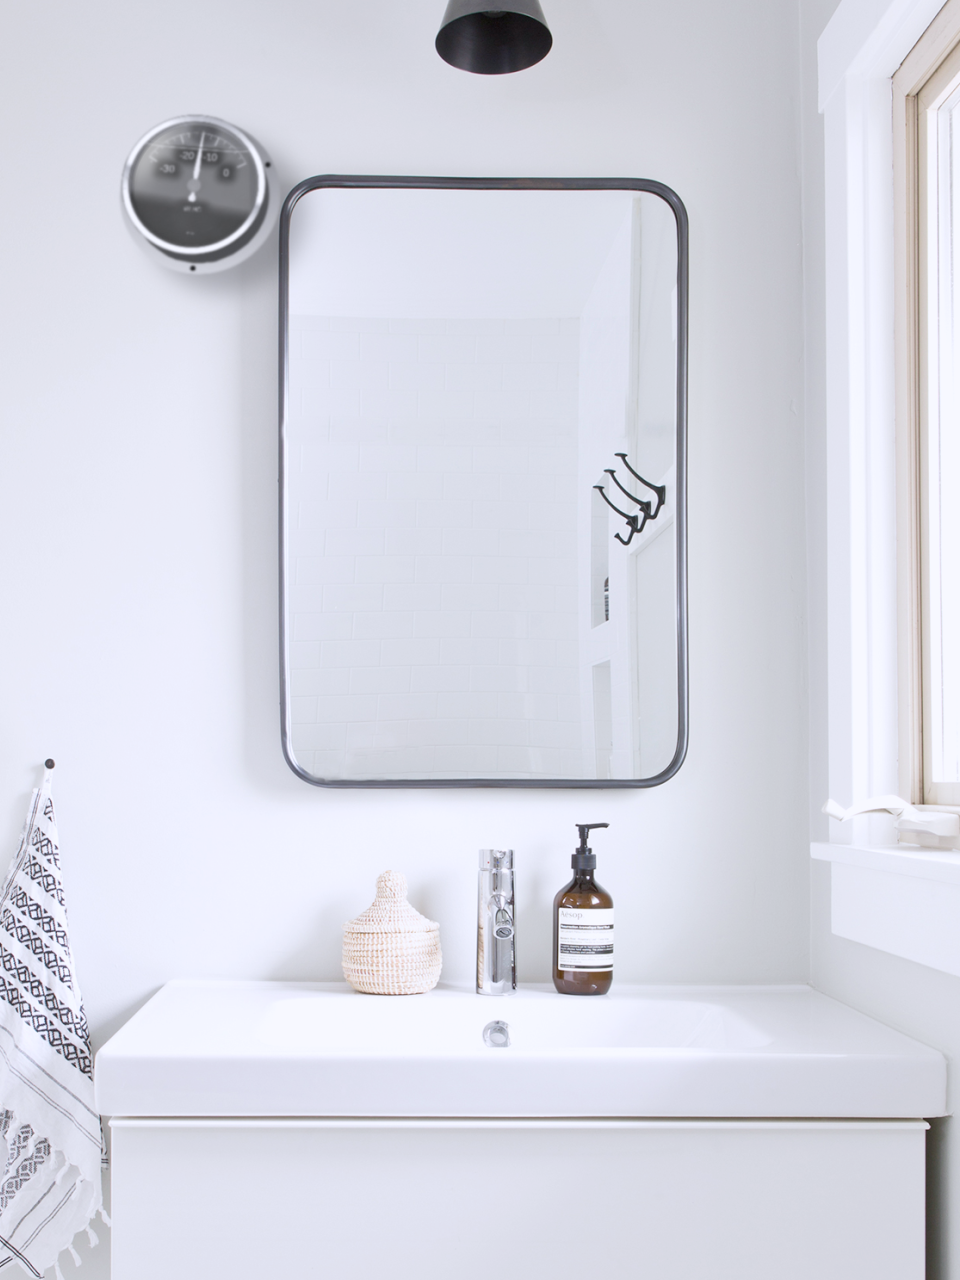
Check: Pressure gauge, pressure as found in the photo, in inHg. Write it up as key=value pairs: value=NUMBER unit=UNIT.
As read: value=-14 unit=inHg
